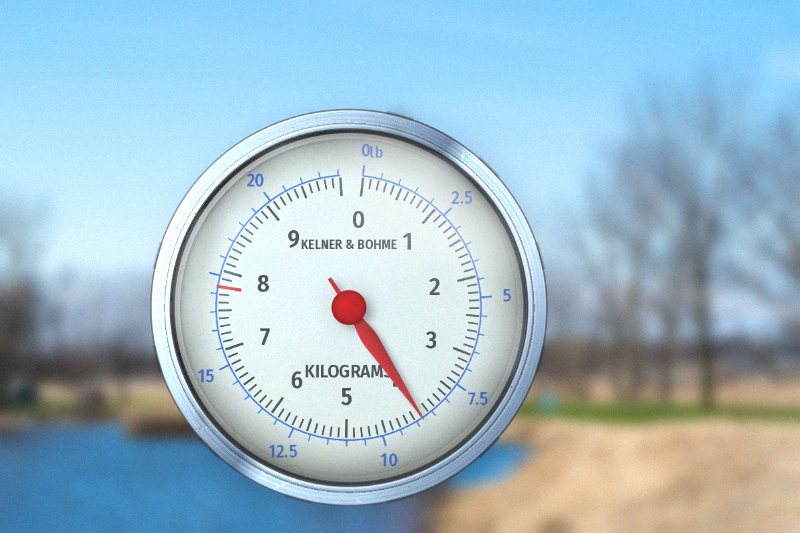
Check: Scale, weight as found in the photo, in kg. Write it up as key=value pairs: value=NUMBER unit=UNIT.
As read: value=4 unit=kg
